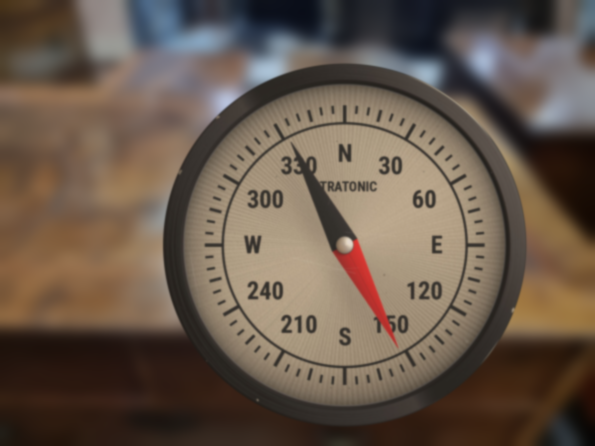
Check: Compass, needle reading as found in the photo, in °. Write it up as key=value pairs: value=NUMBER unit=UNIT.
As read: value=152.5 unit=°
